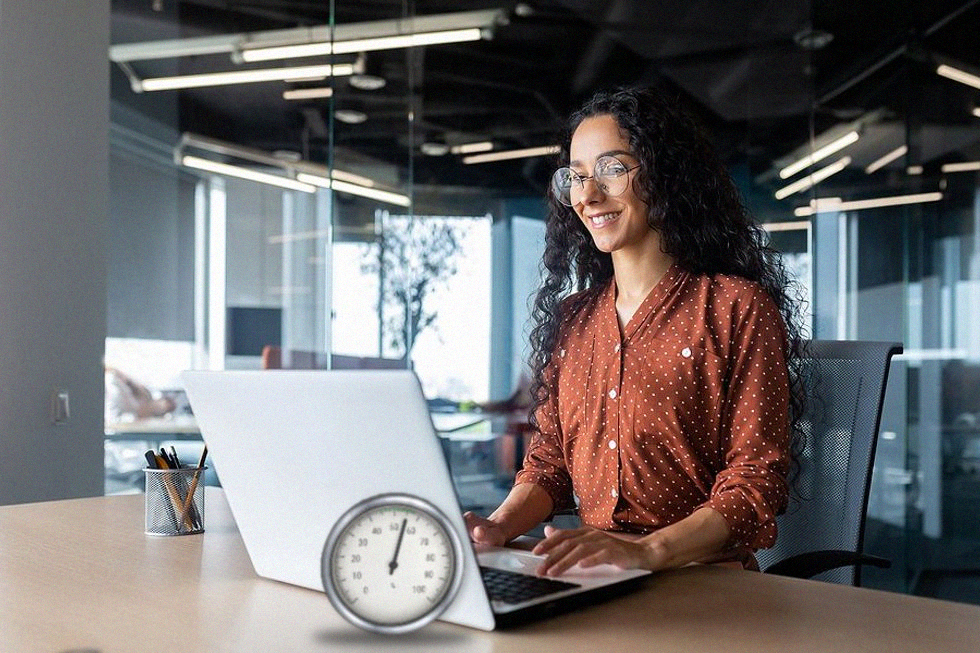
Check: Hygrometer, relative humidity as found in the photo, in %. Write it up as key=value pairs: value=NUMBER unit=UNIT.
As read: value=55 unit=%
